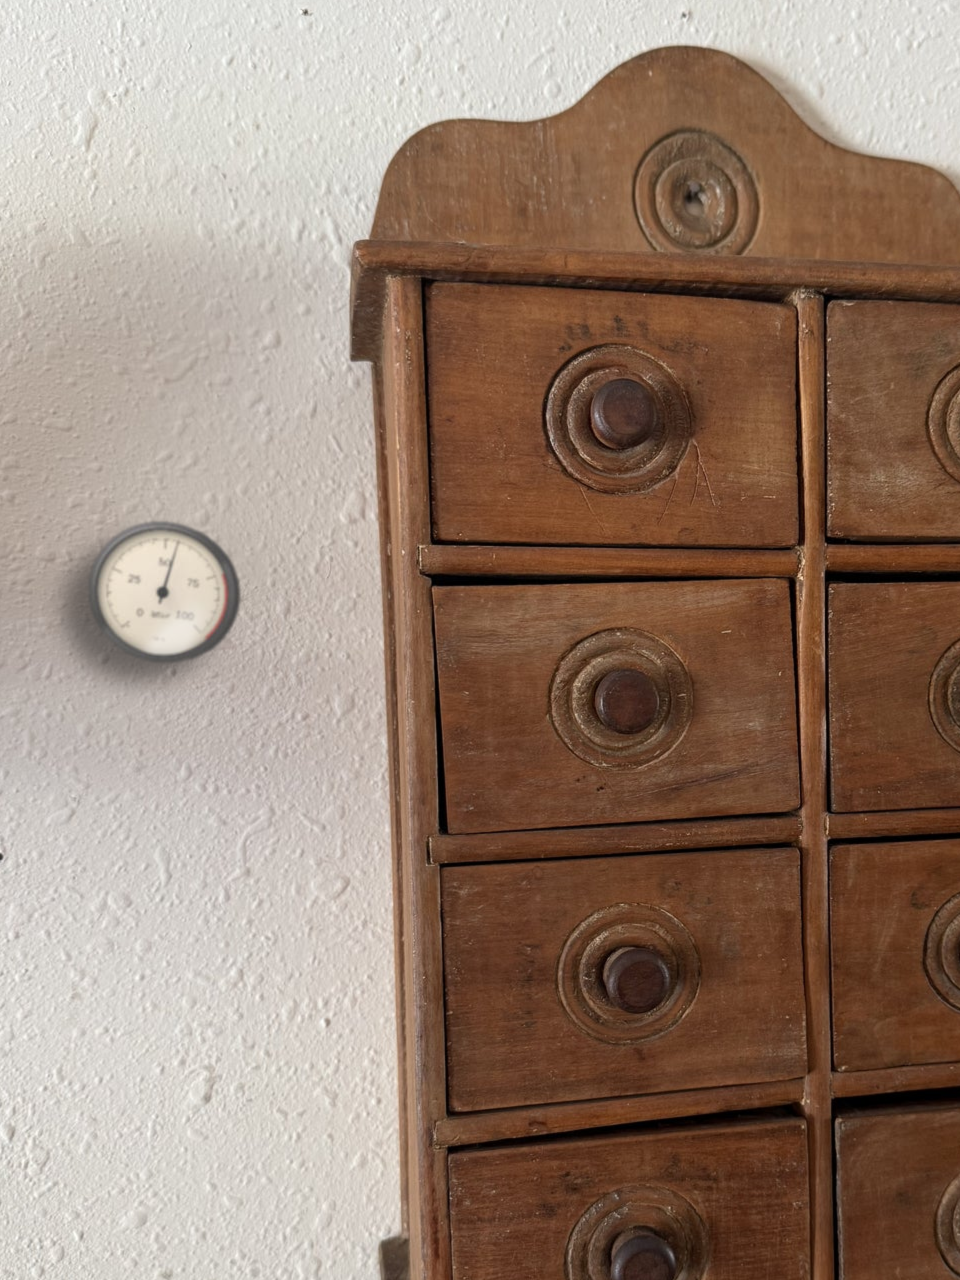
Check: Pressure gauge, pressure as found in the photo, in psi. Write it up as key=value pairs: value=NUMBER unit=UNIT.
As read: value=55 unit=psi
